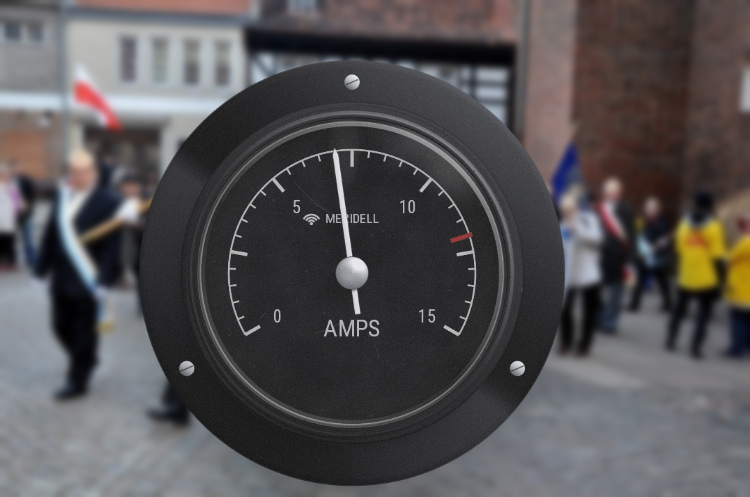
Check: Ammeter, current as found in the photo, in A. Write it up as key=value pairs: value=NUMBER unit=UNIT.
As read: value=7 unit=A
